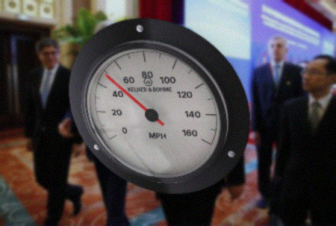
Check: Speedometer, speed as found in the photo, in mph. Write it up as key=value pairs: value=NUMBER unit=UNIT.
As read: value=50 unit=mph
